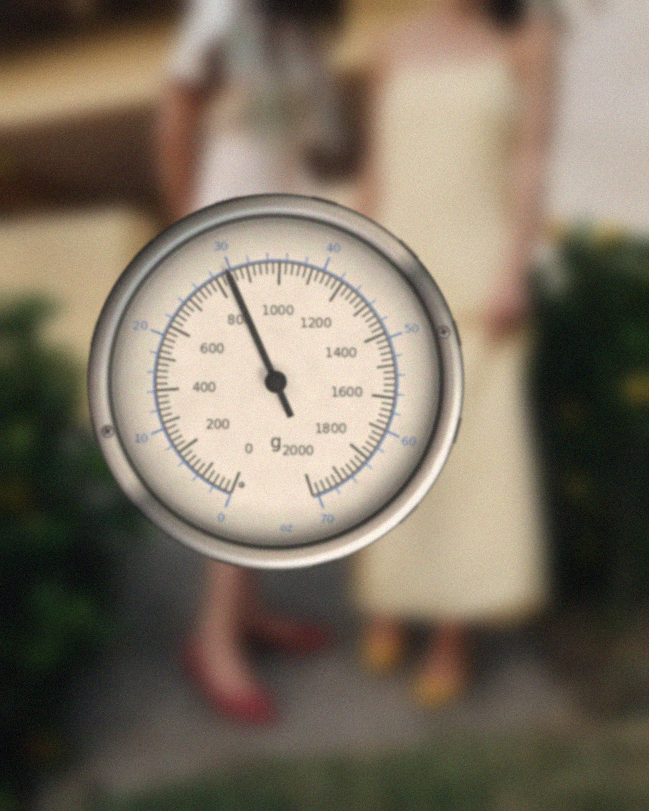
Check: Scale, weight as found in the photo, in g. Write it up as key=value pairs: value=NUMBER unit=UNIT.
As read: value=840 unit=g
